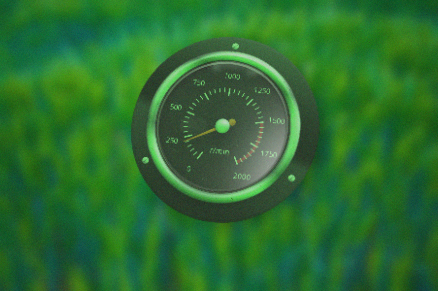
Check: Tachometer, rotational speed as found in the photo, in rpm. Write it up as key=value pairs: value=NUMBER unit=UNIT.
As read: value=200 unit=rpm
